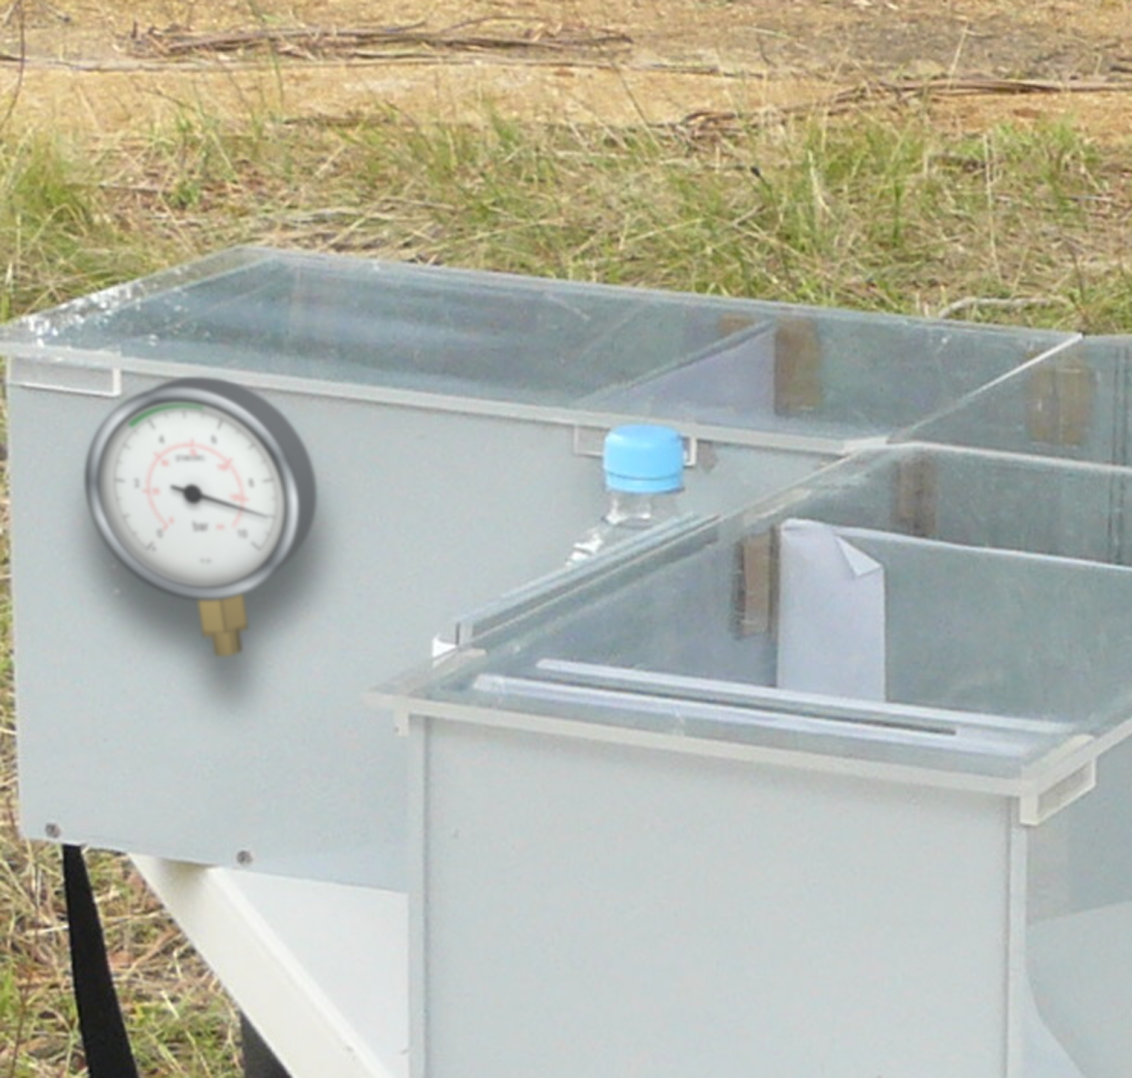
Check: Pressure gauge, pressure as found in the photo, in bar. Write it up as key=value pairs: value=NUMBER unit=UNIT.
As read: value=9 unit=bar
